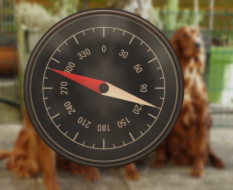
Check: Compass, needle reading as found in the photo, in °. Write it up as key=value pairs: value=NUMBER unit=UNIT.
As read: value=290 unit=°
